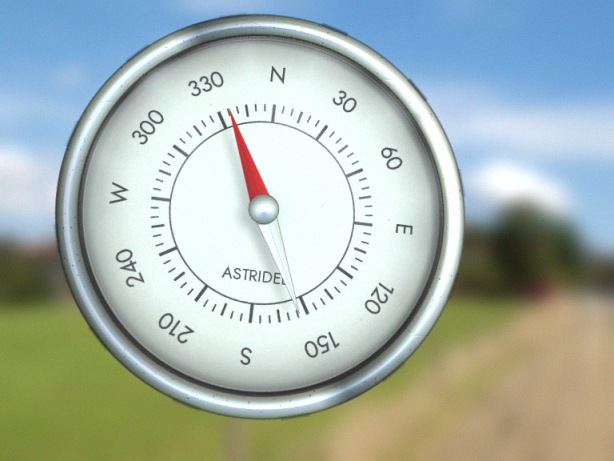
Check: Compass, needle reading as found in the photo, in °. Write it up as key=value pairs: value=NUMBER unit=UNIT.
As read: value=335 unit=°
